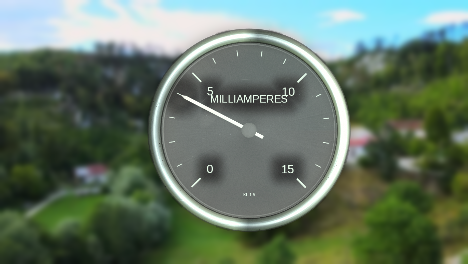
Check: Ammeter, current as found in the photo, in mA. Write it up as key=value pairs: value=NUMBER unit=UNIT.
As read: value=4 unit=mA
